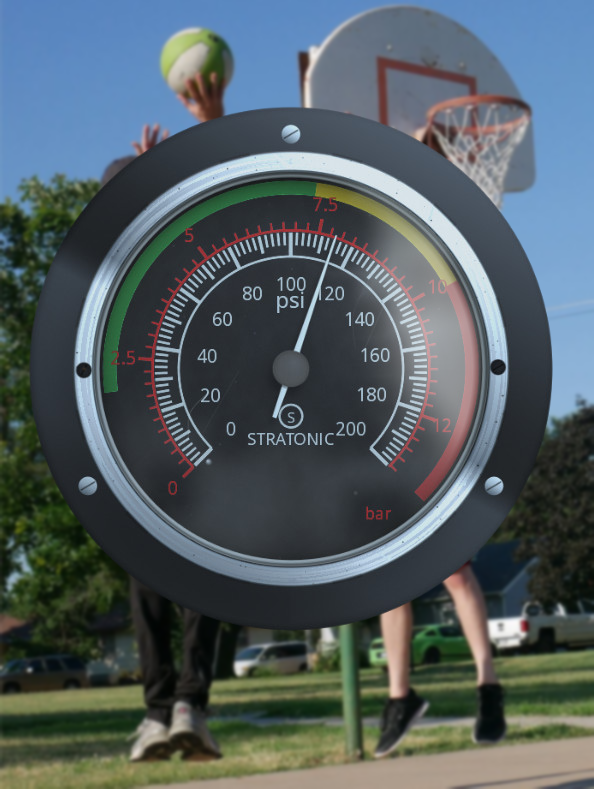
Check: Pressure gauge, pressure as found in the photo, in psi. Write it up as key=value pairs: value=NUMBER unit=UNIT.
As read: value=114 unit=psi
